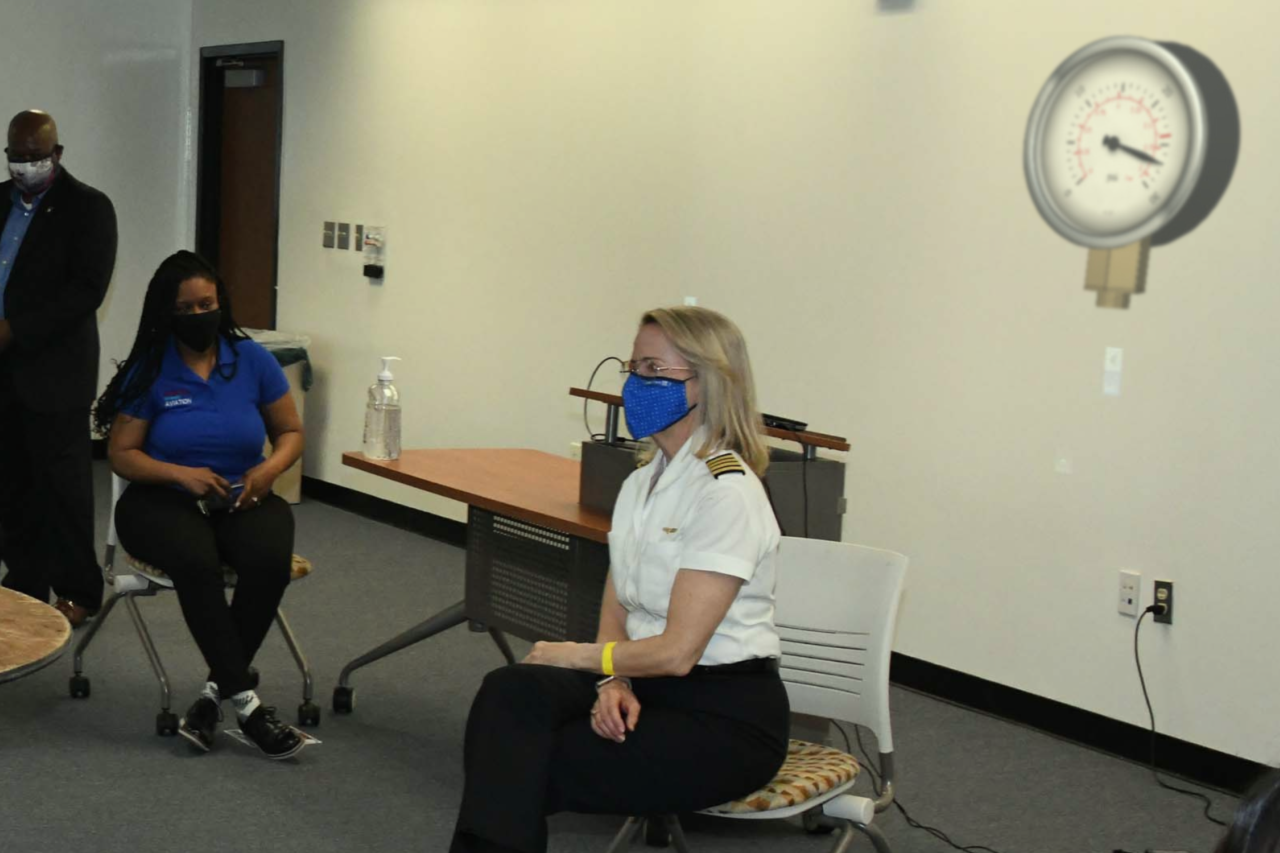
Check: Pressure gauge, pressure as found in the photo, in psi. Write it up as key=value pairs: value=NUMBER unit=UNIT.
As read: value=27 unit=psi
